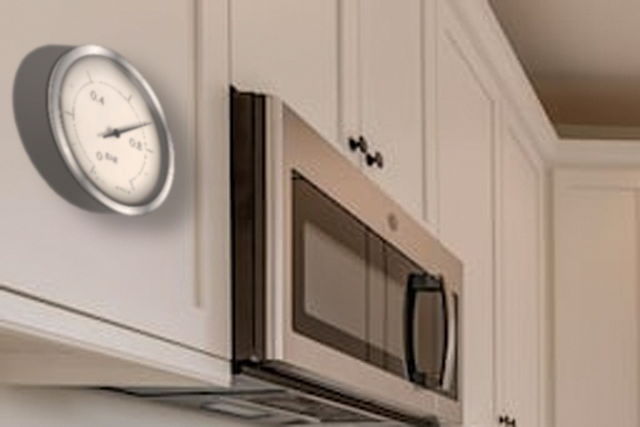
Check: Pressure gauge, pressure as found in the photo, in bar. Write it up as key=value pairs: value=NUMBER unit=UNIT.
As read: value=0.7 unit=bar
